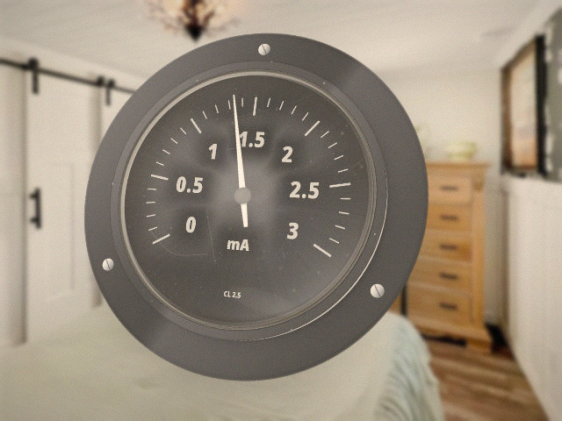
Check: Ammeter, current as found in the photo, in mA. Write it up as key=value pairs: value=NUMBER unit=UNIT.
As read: value=1.35 unit=mA
